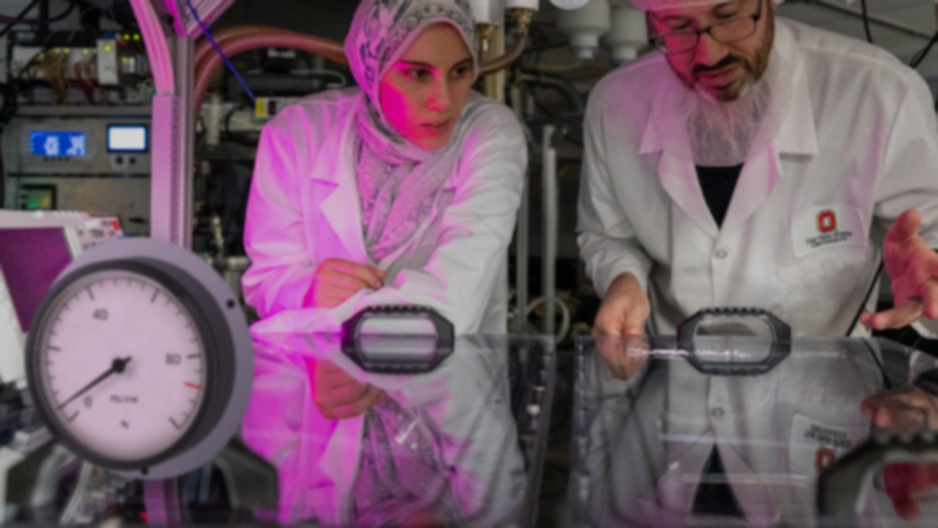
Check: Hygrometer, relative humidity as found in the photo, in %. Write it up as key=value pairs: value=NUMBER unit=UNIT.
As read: value=4 unit=%
